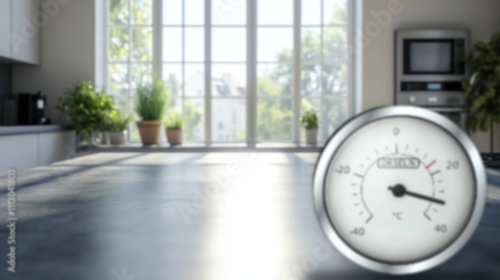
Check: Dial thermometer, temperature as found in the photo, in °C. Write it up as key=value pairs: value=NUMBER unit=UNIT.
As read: value=32 unit=°C
